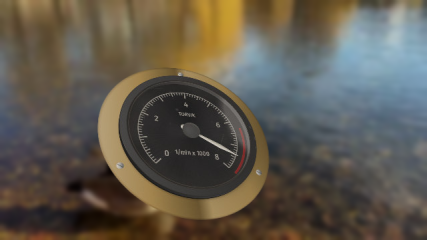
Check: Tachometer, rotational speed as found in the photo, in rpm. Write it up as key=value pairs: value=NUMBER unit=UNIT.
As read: value=7500 unit=rpm
